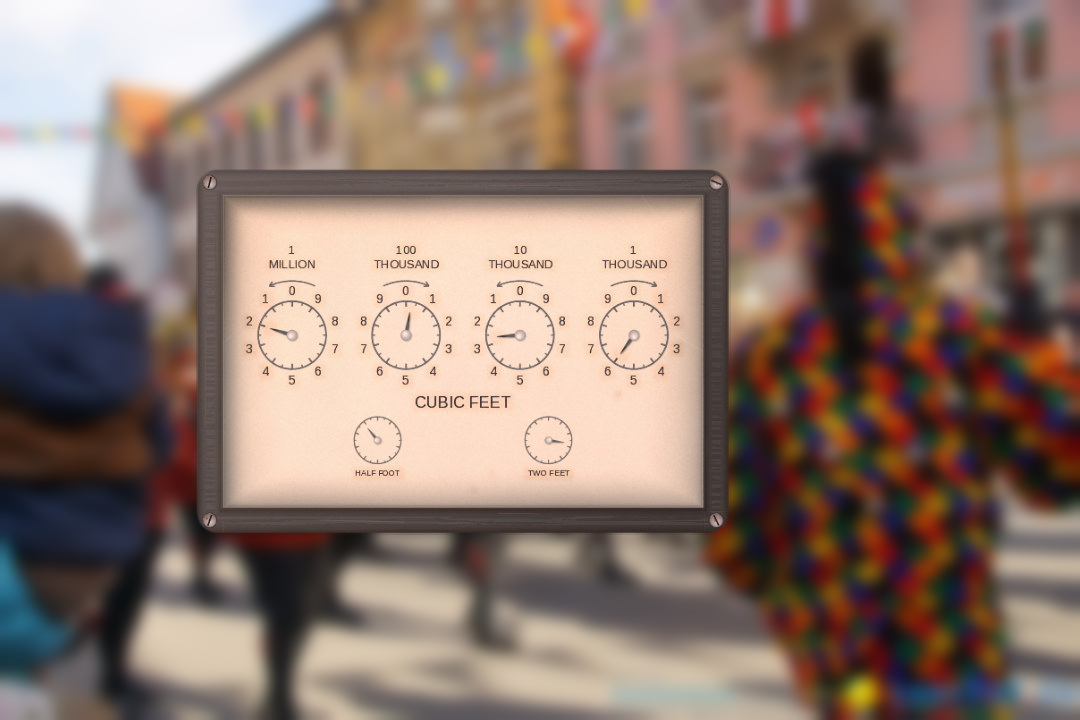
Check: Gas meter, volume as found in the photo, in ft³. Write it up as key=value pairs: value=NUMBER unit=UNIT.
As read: value=202600 unit=ft³
